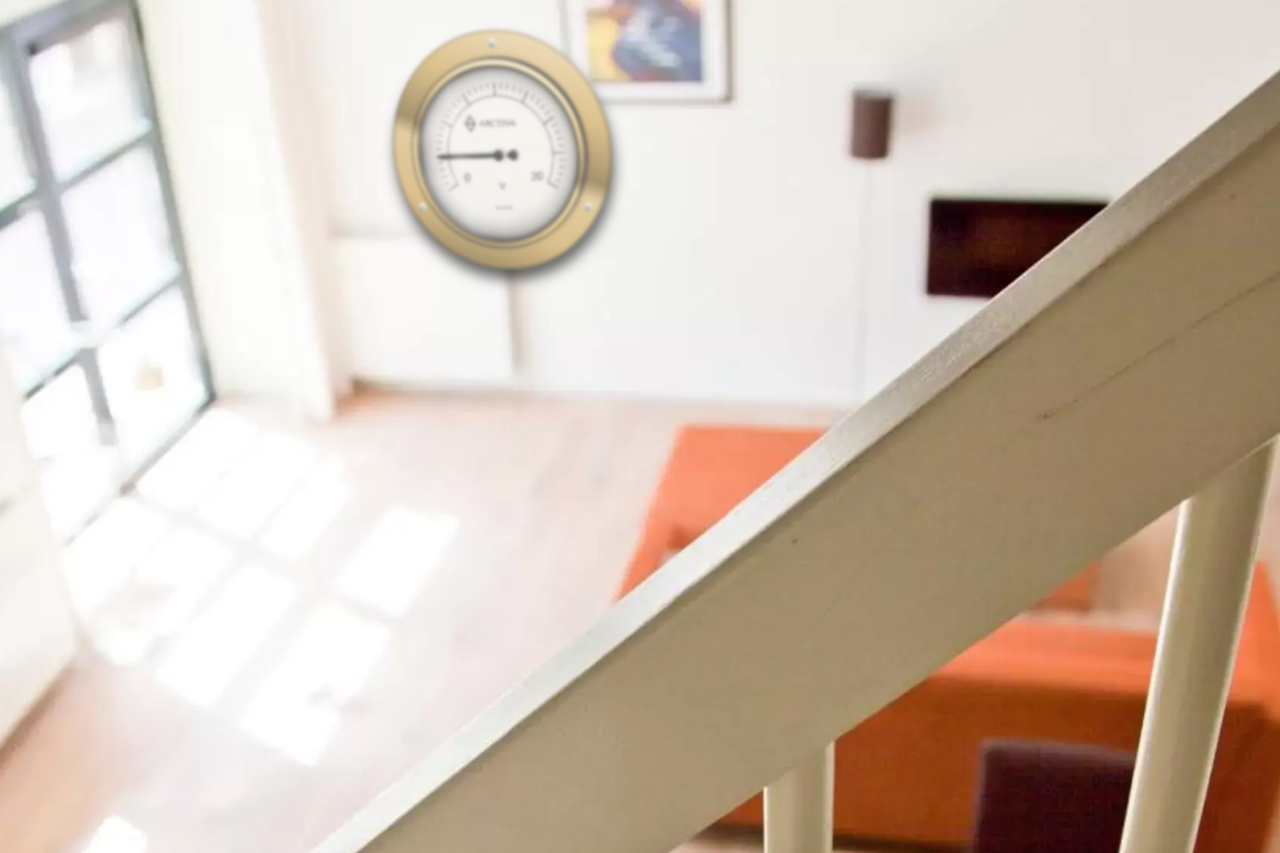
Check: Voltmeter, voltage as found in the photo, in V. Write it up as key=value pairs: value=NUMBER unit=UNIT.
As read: value=2.5 unit=V
